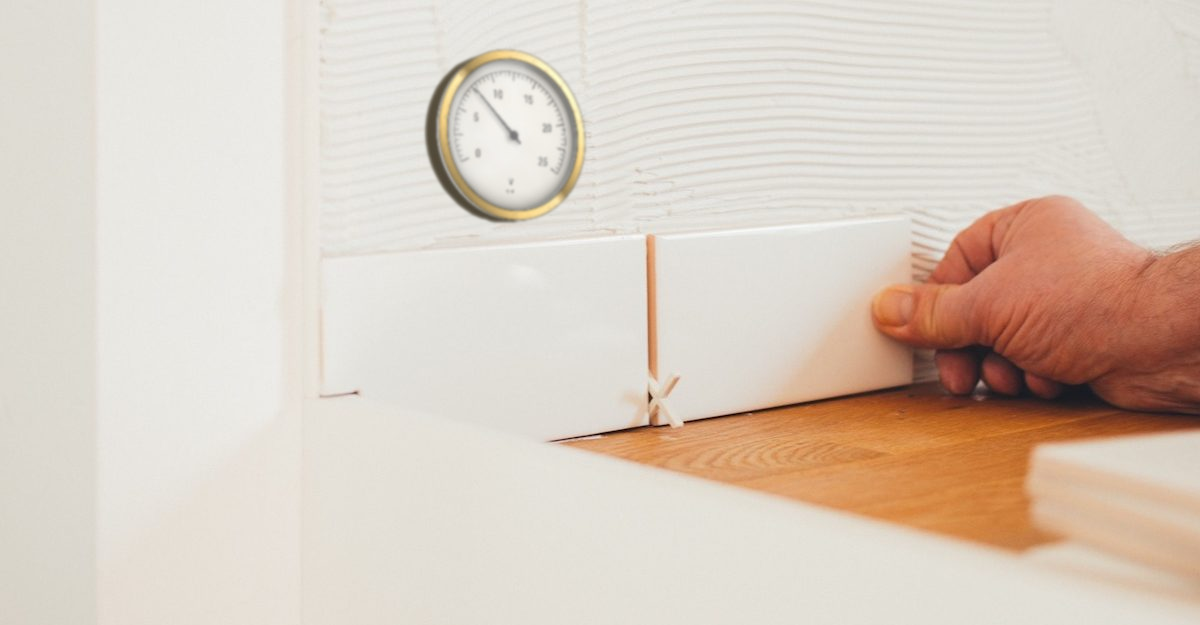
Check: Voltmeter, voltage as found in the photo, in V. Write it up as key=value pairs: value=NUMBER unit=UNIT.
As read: value=7.5 unit=V
